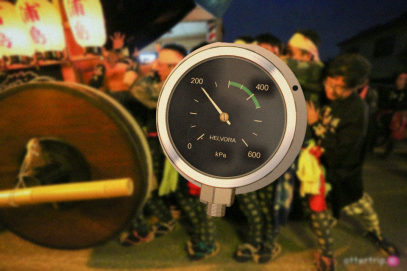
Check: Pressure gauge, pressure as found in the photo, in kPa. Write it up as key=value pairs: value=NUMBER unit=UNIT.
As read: value=200 unit=kPa
